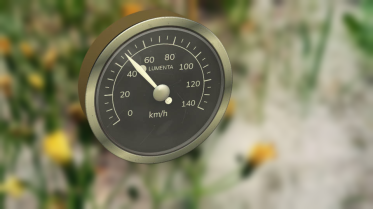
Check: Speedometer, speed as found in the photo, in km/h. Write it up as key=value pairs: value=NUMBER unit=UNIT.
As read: value=47.5 unit=km/h
